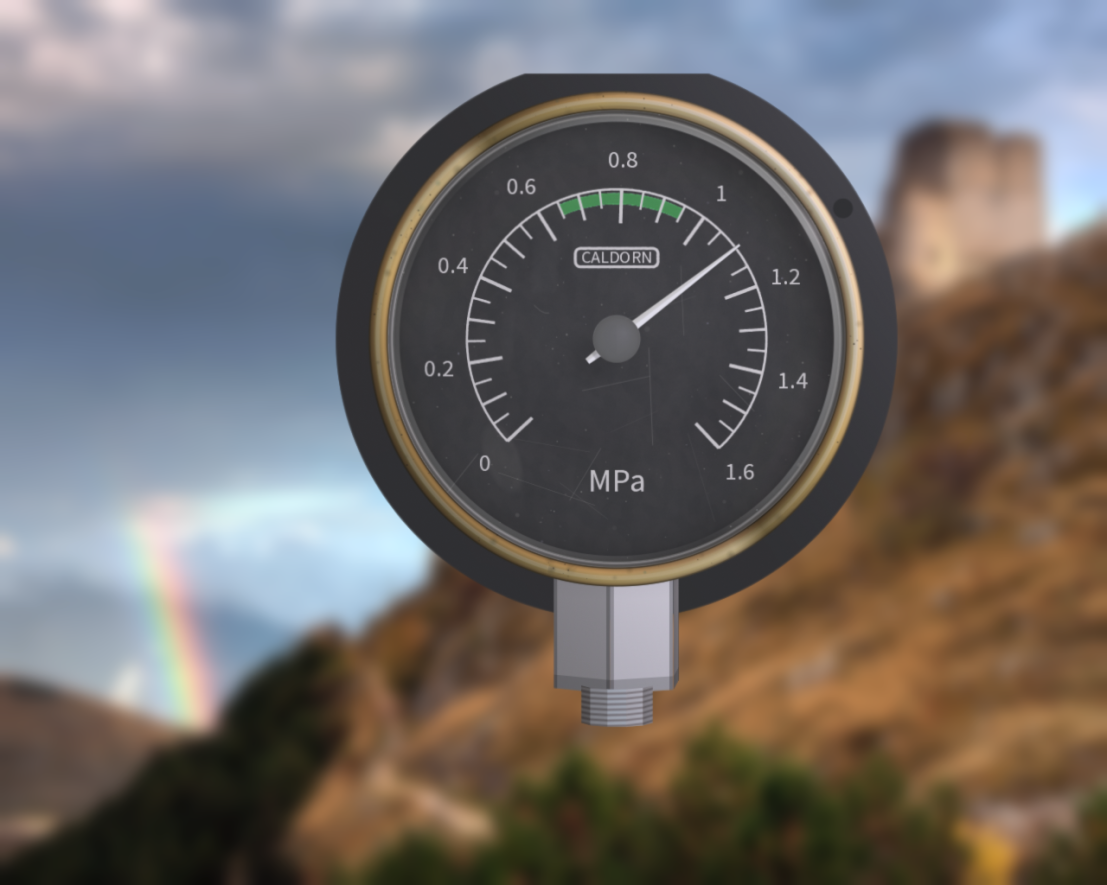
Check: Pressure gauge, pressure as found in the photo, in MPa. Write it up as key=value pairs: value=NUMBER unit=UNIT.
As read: value=1.1 unit=MPa
